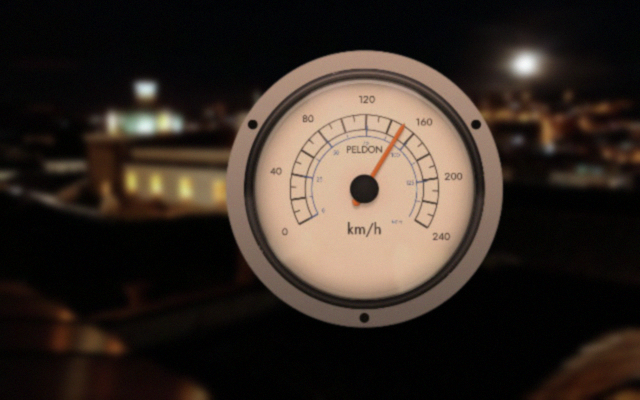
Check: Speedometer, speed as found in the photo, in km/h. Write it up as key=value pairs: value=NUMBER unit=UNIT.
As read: value=150 unit=km/h
